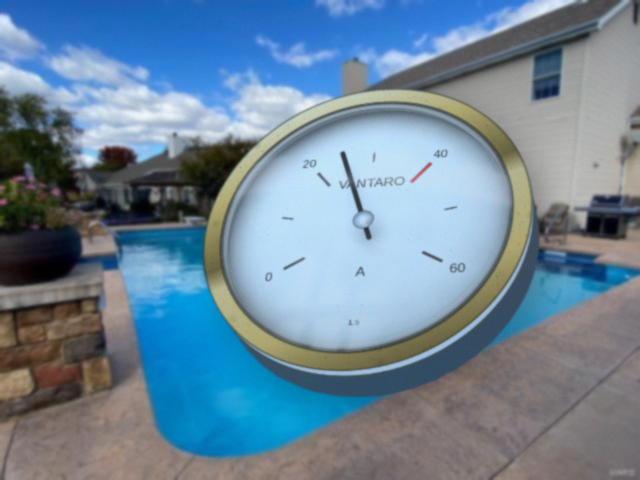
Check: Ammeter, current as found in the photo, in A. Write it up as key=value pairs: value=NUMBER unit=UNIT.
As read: value=25 unit=A
